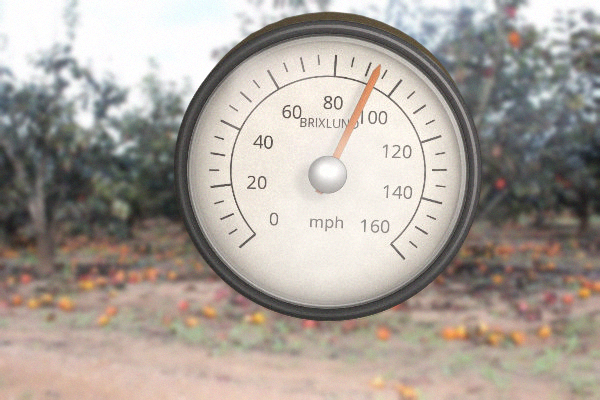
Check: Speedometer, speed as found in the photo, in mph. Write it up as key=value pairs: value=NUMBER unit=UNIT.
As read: value=92.5 unit=mph
